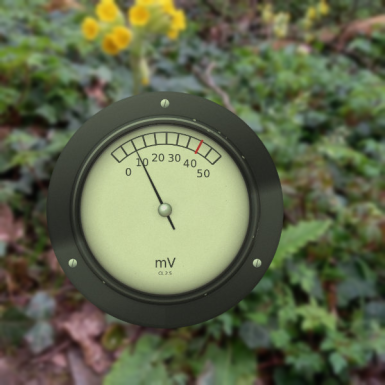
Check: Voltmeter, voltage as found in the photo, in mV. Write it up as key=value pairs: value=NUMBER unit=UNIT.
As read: value=10 unit=mV
